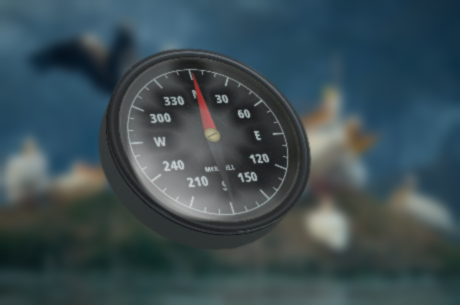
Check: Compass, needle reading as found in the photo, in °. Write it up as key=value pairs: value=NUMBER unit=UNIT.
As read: value=0 unit=°
